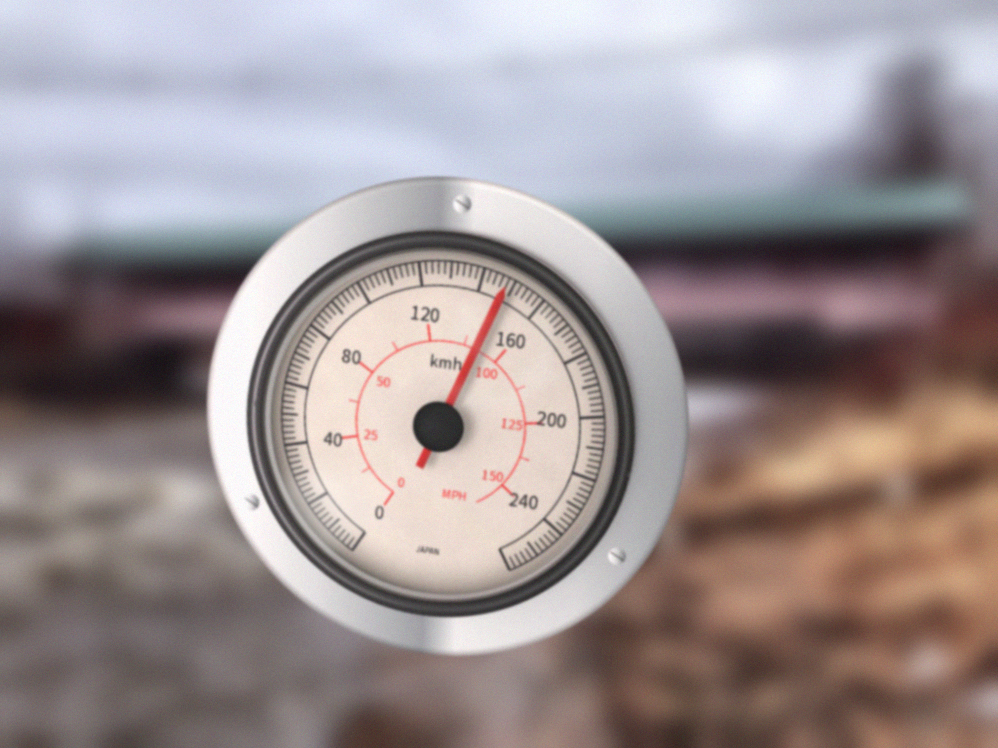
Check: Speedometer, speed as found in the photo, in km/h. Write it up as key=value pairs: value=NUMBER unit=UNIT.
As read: value=148 unit=km/h
